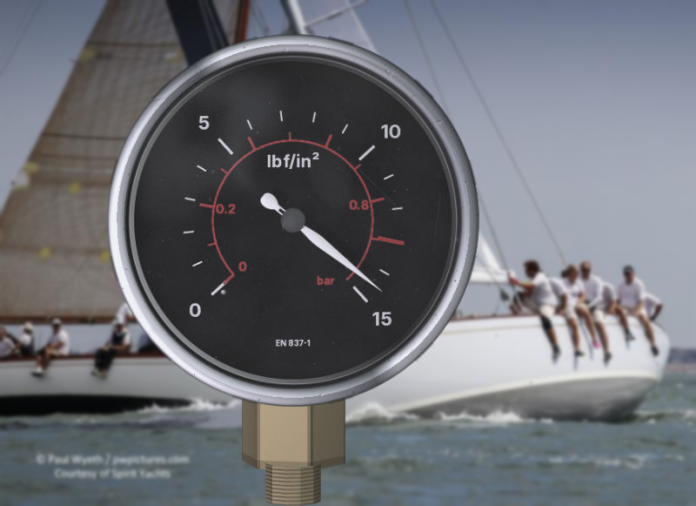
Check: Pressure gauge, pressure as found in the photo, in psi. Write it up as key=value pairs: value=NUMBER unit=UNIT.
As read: value=14.5 unit=psi
